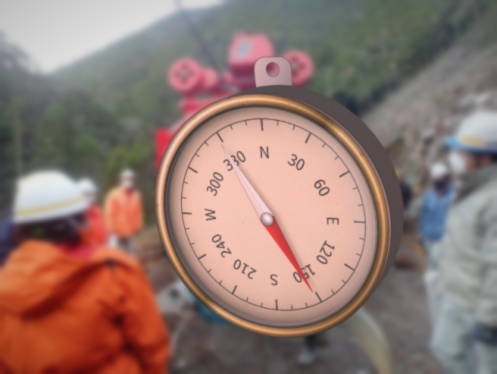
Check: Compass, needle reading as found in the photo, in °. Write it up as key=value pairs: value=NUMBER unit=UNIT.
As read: value=150 unit=°
